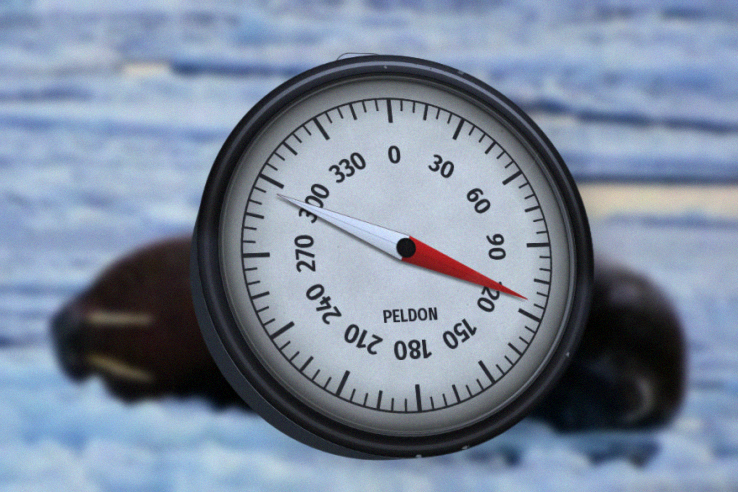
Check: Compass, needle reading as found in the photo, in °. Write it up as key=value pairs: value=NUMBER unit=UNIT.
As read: value=115 unit=°
